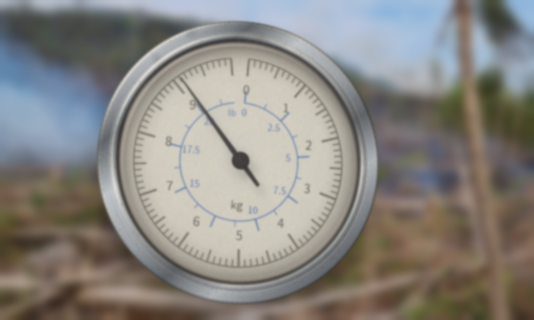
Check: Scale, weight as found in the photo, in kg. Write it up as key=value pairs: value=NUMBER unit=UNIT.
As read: value=9.1 unit=kg
